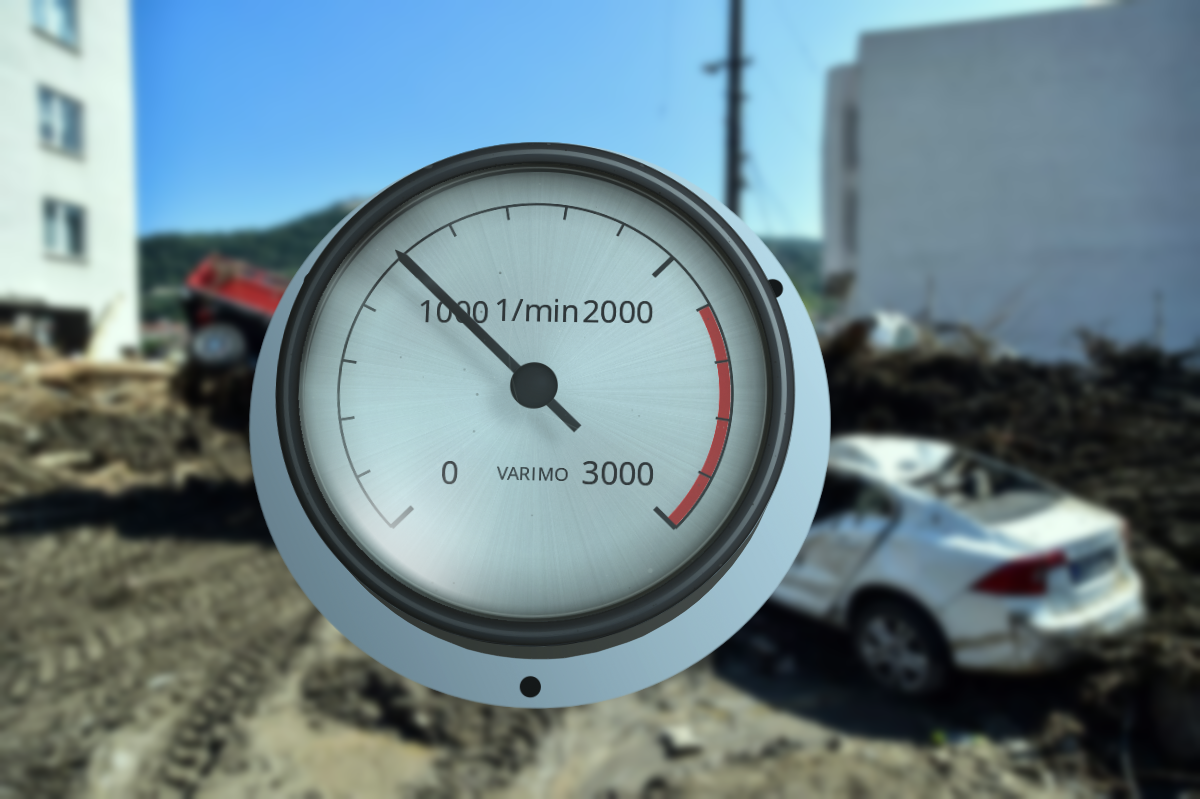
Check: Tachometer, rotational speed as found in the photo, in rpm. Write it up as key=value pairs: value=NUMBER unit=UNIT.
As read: value=1000 unit=rpm
